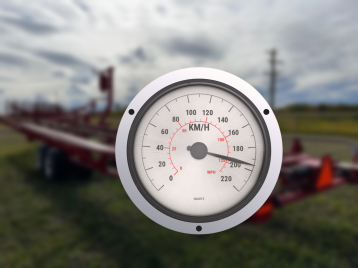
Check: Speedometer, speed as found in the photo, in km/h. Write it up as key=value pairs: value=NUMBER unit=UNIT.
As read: value=195 unit=km/h
